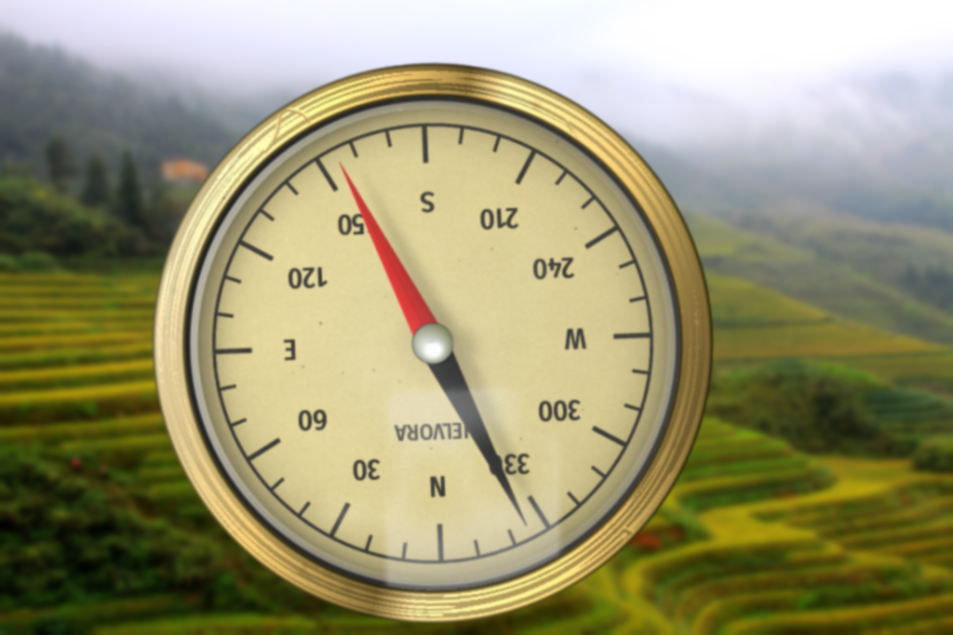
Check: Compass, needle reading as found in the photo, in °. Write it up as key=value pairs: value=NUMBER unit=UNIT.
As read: value=155 unit=°
